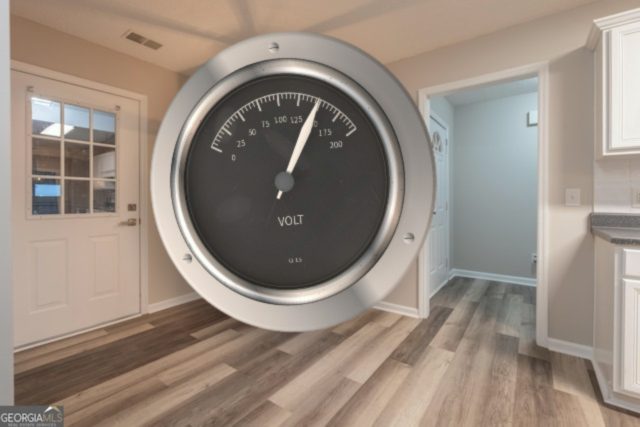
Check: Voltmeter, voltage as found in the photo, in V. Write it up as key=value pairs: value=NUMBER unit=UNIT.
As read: value=150 unit=V
